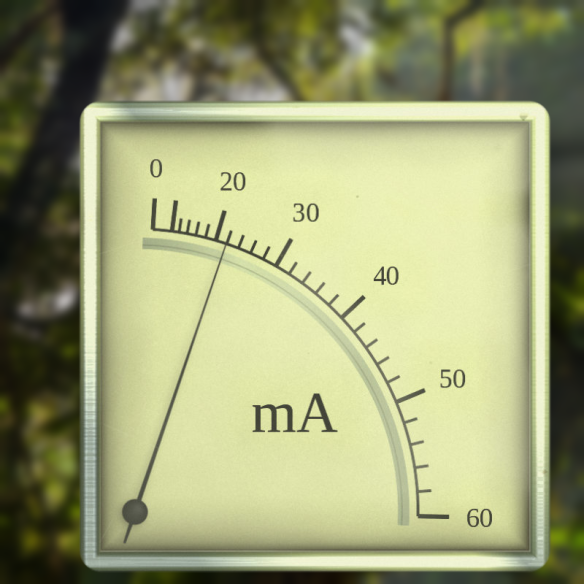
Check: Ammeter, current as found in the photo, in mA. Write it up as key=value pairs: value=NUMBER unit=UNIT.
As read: value=22 unit=mA
